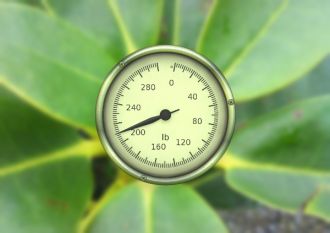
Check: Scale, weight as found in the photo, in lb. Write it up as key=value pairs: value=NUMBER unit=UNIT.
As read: value=210 unit=lb
